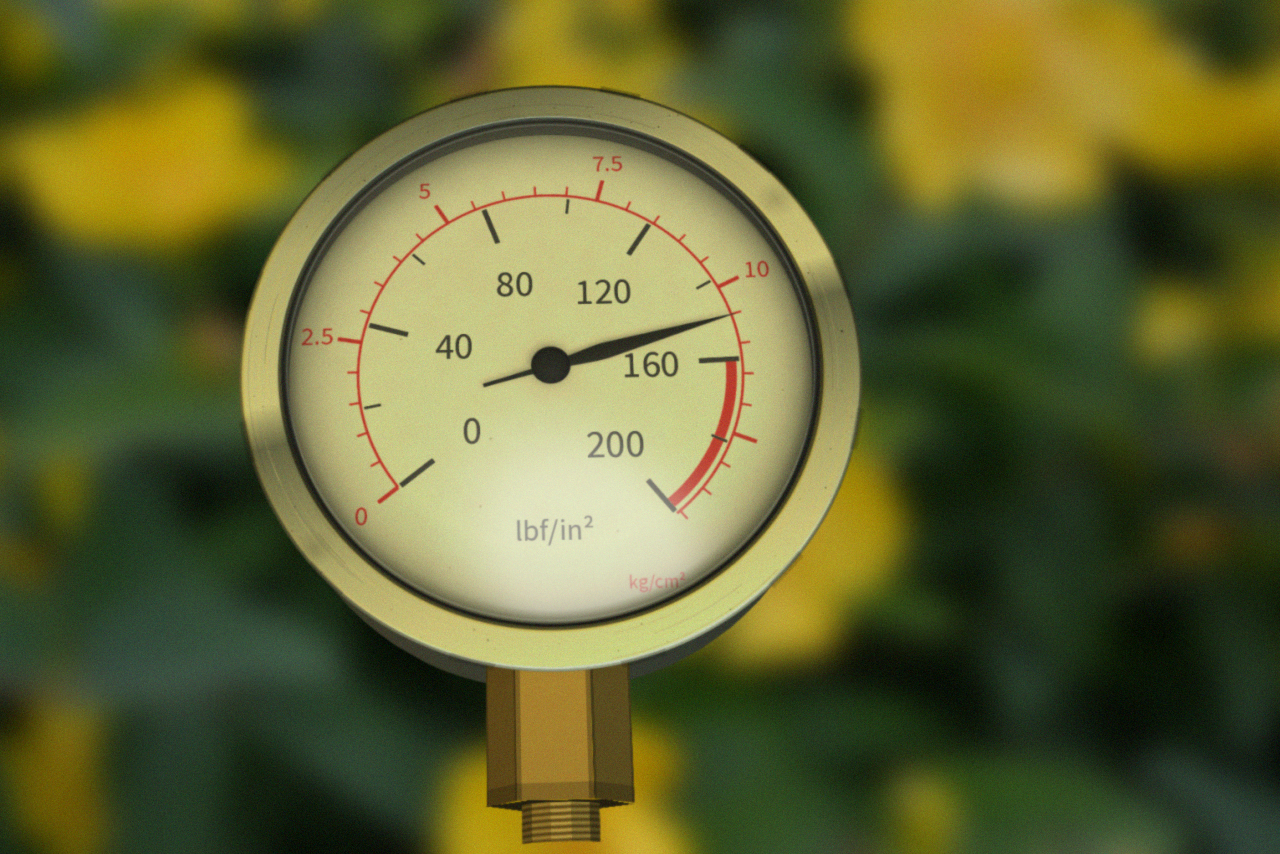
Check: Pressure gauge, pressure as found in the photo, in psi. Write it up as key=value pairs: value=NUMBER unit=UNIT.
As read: value=150 unit=psi
